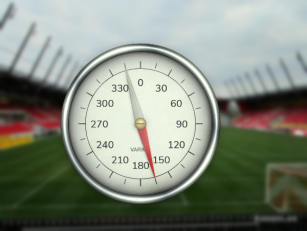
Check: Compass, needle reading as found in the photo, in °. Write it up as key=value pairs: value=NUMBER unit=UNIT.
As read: value=165 unit=°
